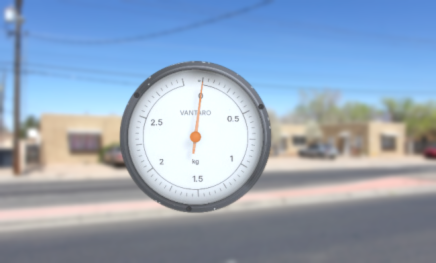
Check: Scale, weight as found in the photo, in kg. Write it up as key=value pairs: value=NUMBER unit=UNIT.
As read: value=0 unit=kg
